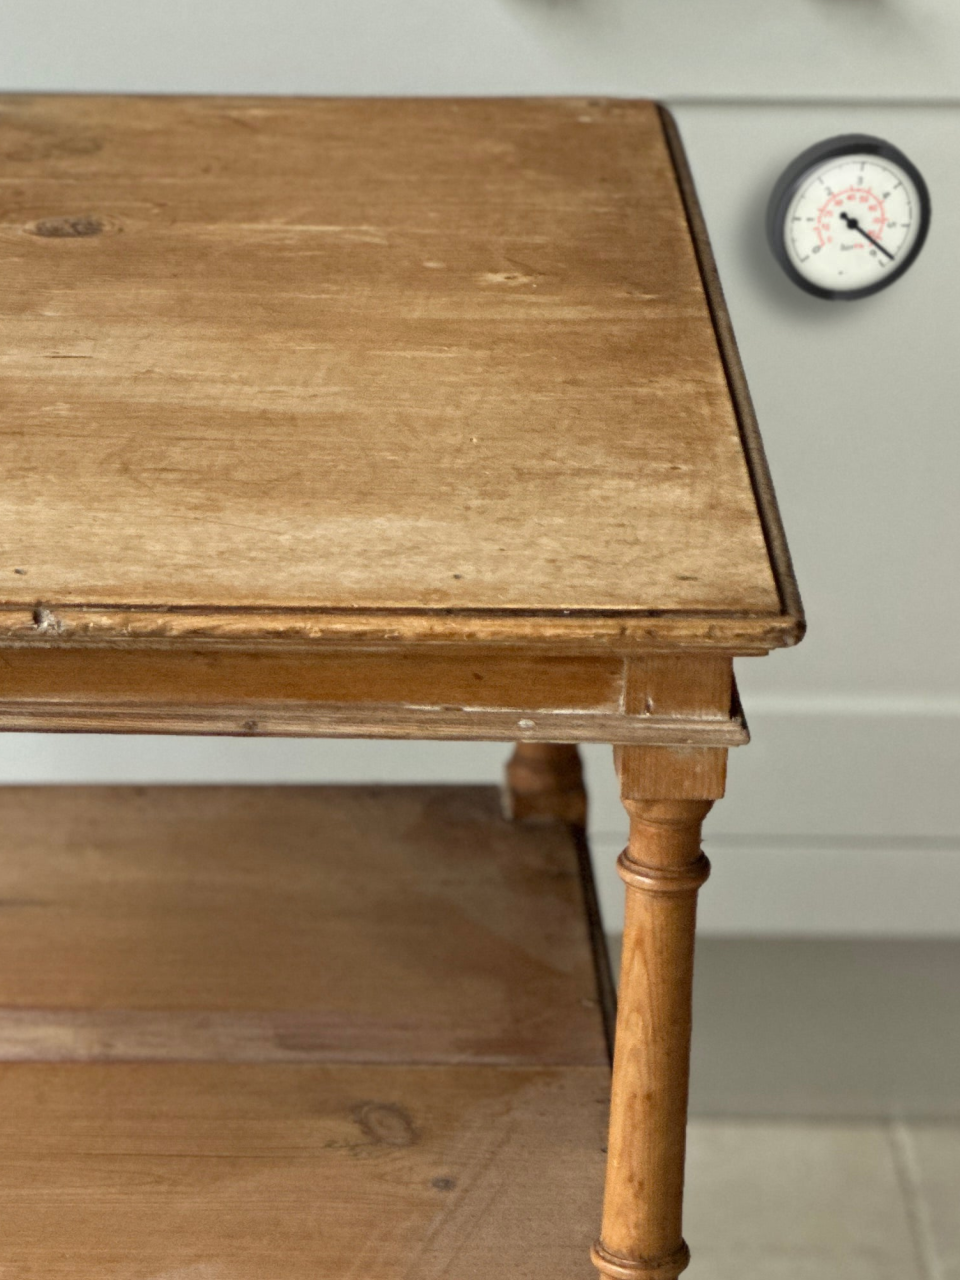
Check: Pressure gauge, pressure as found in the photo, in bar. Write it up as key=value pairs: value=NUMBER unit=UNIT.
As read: value=5.75 unit=bar
